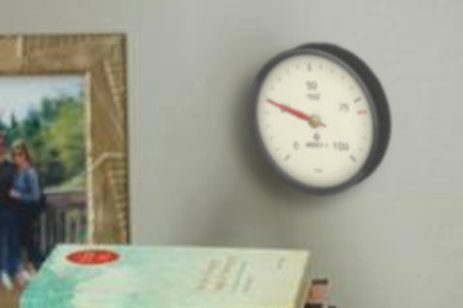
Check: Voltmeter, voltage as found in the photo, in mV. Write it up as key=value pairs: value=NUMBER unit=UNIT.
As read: value=25 unit=mV
